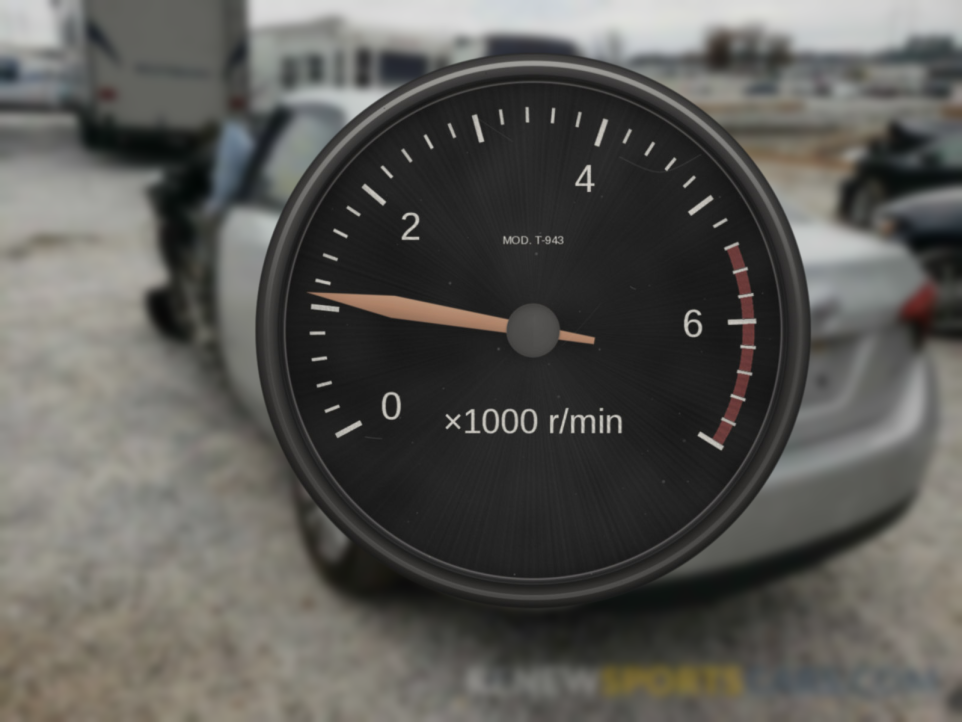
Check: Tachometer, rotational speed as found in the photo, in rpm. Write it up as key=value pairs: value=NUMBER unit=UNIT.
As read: value=1100 unit=rpm
